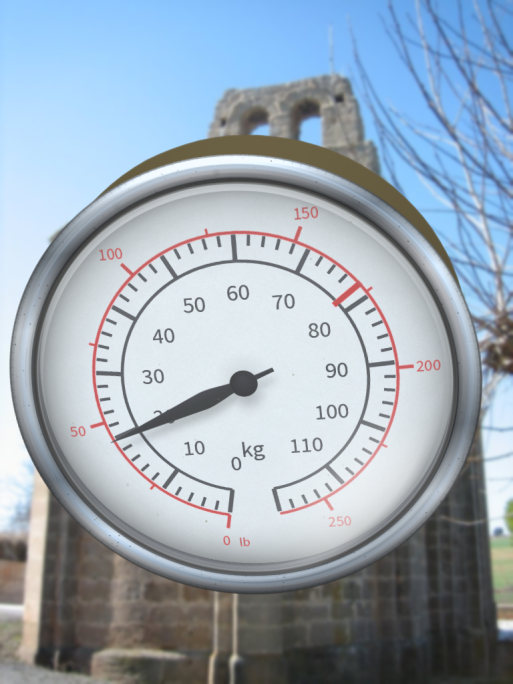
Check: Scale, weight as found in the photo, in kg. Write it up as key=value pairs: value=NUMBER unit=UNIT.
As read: value=20 unit=kg
